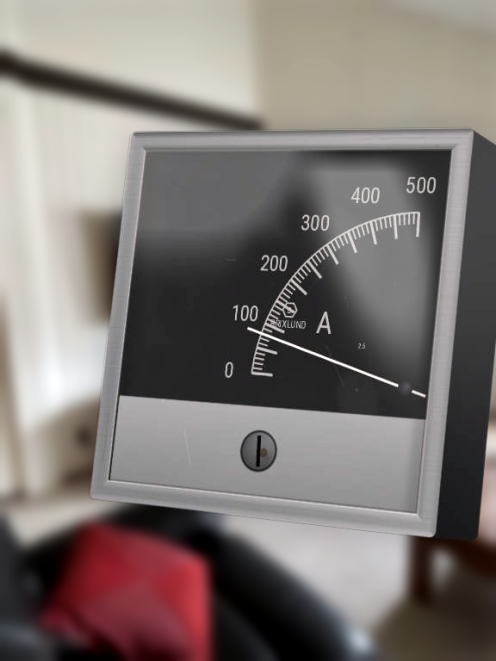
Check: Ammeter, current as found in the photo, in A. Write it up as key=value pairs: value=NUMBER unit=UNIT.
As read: value=80 unit=A
